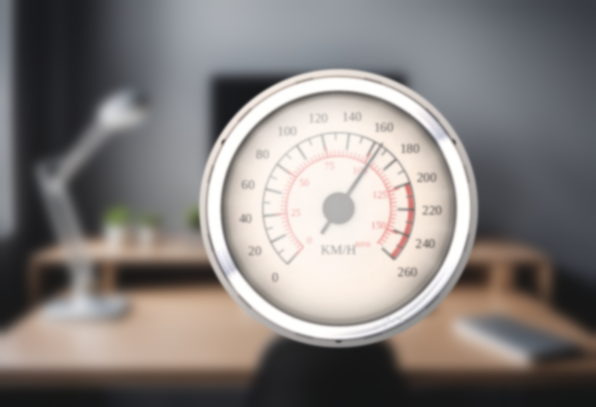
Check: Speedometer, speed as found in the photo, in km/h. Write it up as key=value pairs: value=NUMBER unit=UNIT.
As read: value=165 unit=km/h
